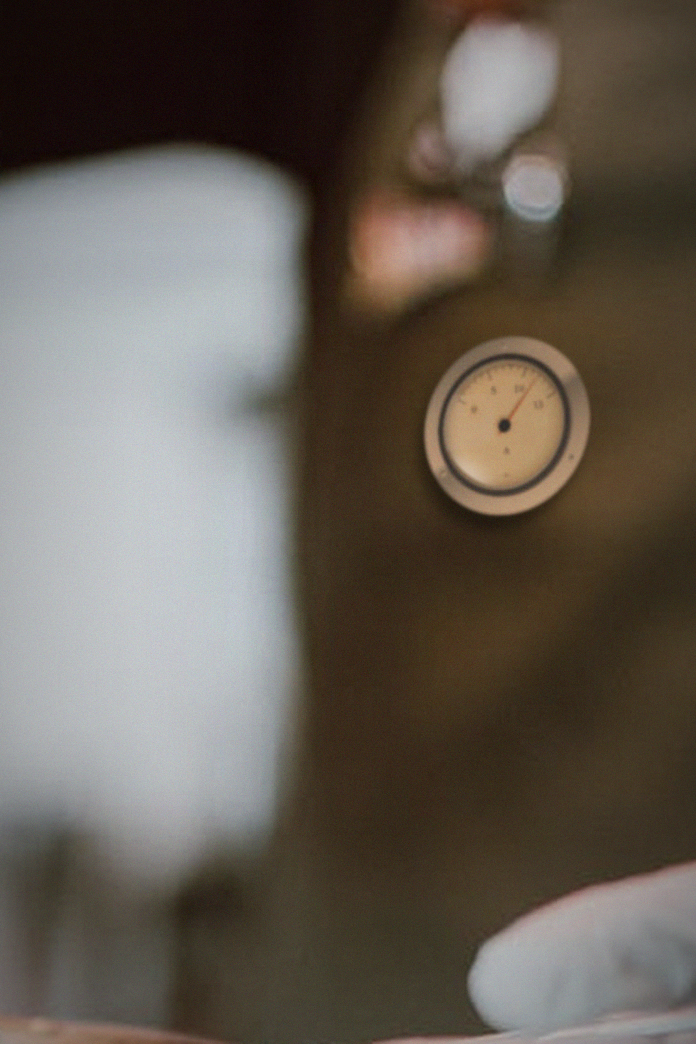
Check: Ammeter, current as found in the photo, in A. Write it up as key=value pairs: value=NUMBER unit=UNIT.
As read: value=12 unit=A
